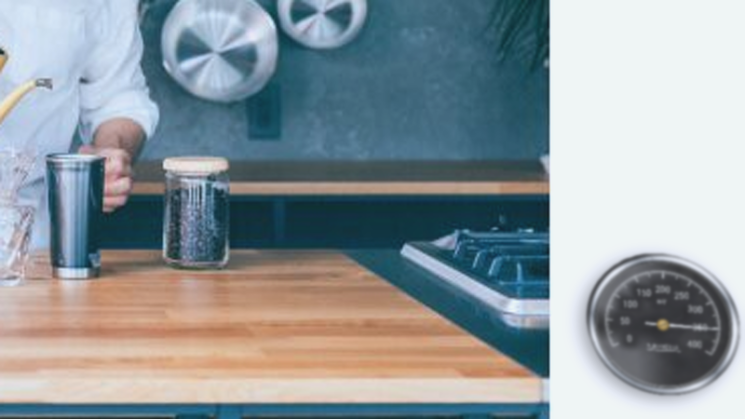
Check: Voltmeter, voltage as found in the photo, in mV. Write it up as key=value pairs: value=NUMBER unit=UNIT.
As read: value=350 unit=mV
